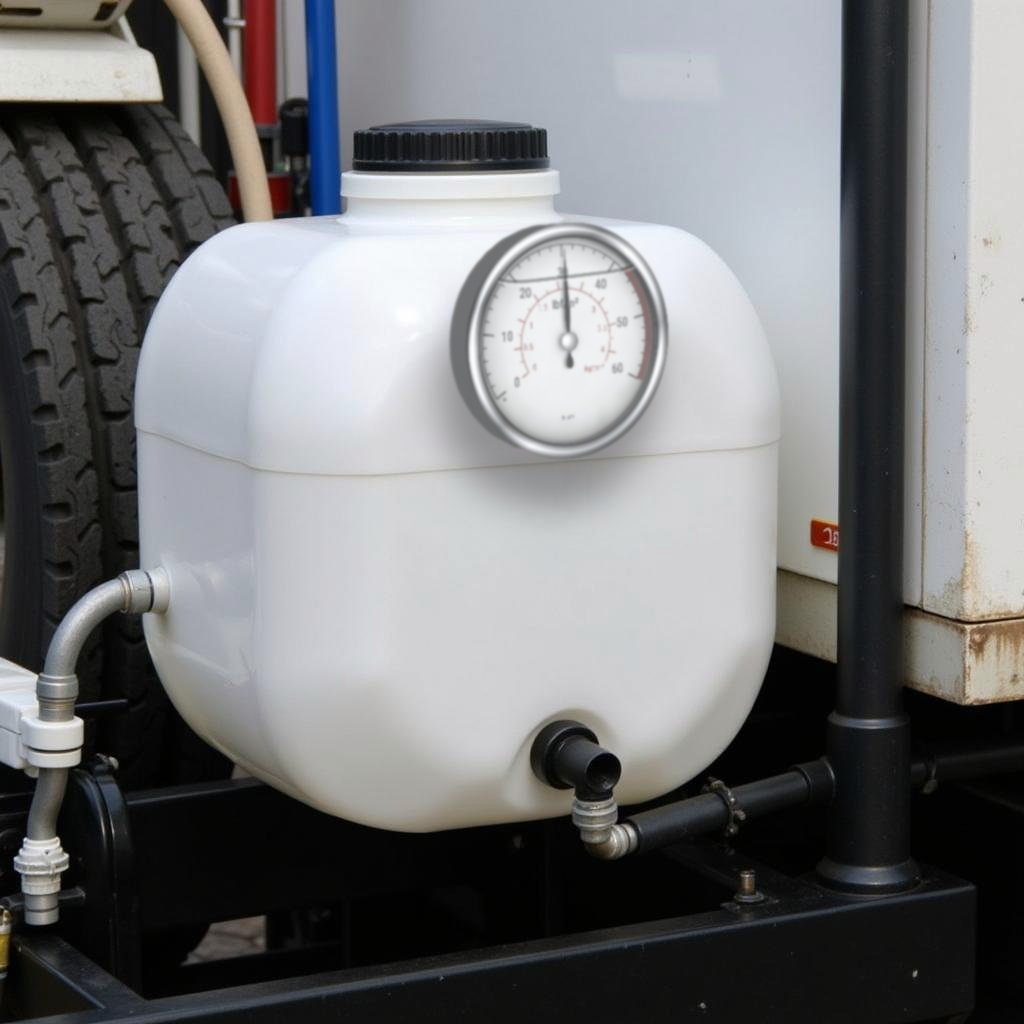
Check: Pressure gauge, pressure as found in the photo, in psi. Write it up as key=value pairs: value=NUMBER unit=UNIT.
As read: value=30 unit=psi
